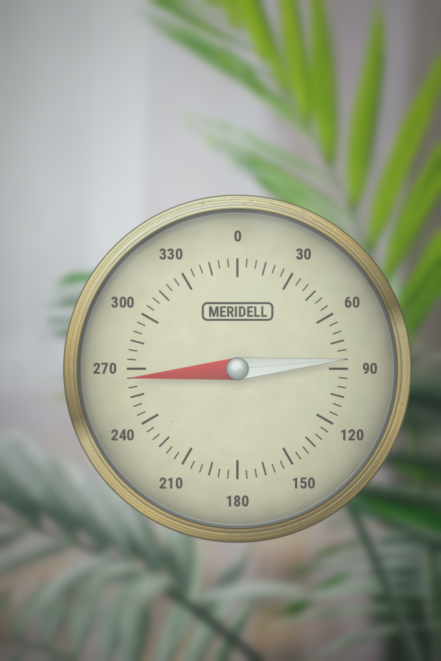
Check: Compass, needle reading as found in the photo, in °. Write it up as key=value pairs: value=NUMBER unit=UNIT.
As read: value=265 unit=°
